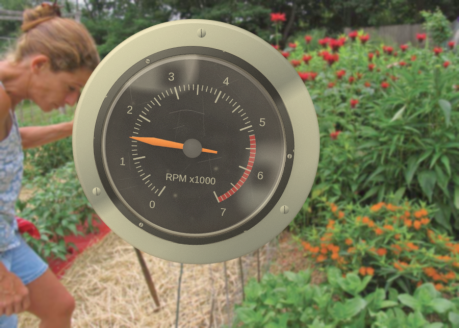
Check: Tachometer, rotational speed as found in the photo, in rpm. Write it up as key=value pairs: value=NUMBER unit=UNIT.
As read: value=1500 unit=rpm
